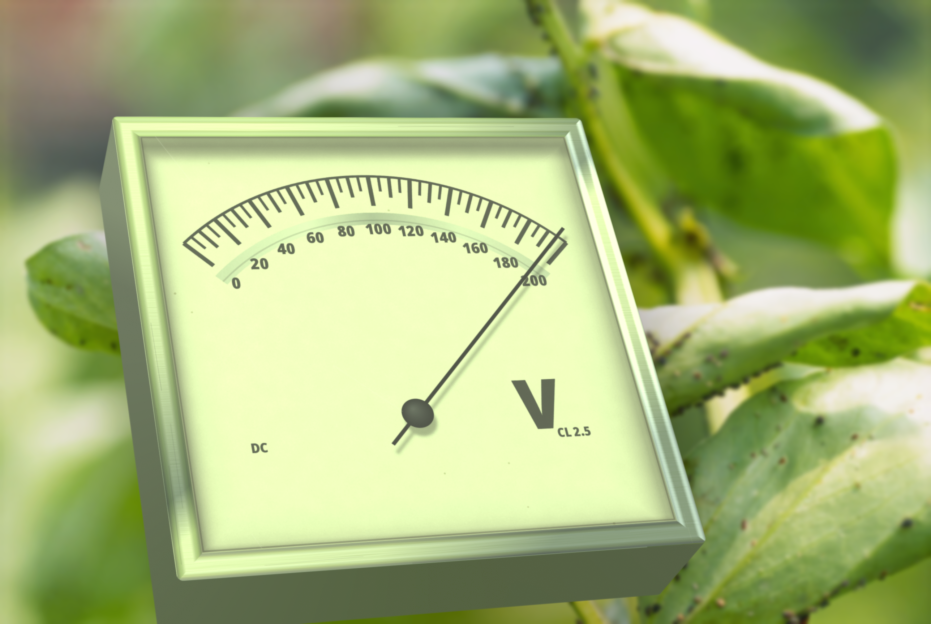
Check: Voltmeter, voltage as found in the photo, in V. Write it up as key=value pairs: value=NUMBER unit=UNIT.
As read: value=195 unit=V
